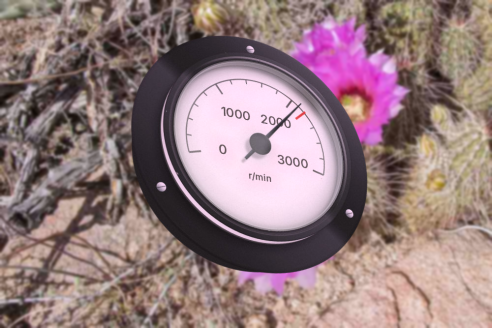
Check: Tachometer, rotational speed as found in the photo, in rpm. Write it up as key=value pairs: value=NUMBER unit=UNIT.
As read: value=2100 unit=rpm
